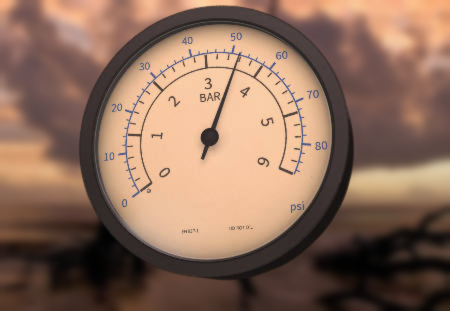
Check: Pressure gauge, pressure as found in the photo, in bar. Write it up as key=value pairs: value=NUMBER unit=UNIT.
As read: value=3.6 unit=bar
